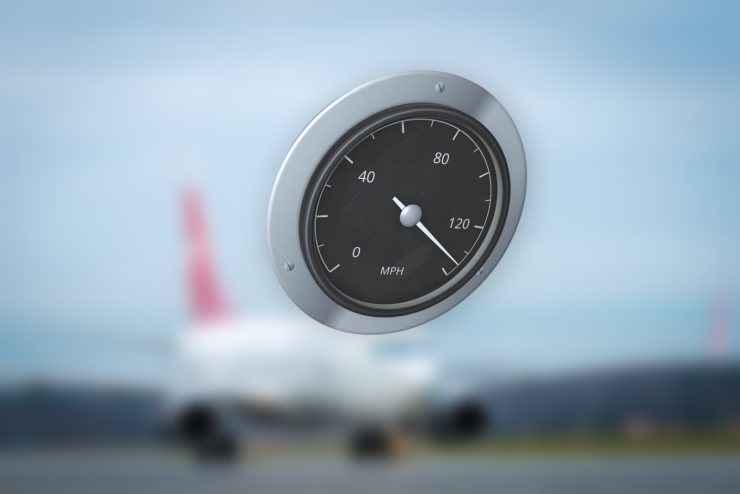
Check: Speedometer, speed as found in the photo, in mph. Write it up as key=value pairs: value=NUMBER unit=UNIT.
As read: value=135 unit=mph
